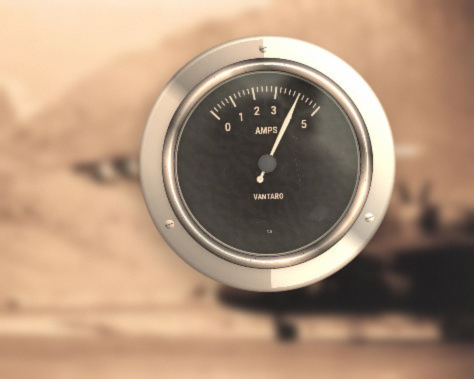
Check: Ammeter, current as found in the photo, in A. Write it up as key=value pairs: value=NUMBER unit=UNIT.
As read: value=4 unit=A
